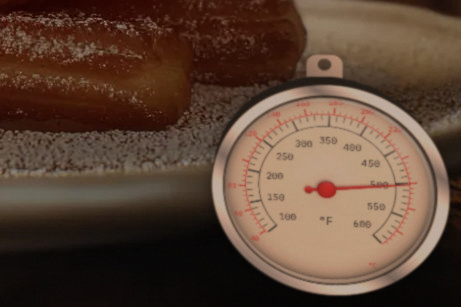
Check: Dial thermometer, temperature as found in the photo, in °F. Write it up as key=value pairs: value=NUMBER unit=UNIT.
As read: value=500 unit=°F
